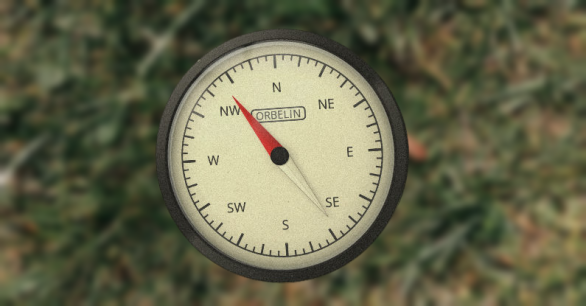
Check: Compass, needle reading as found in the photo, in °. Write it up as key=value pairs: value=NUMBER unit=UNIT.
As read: value=325 unit=°
